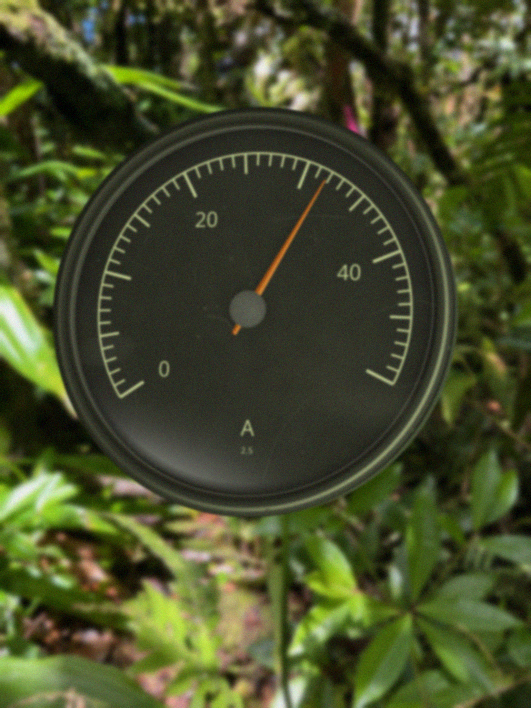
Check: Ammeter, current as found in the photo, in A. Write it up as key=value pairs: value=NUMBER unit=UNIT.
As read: value=32 unit=A
